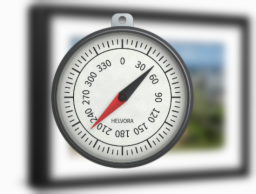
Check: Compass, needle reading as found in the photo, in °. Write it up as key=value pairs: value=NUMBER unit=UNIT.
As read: value=225 unit=°
